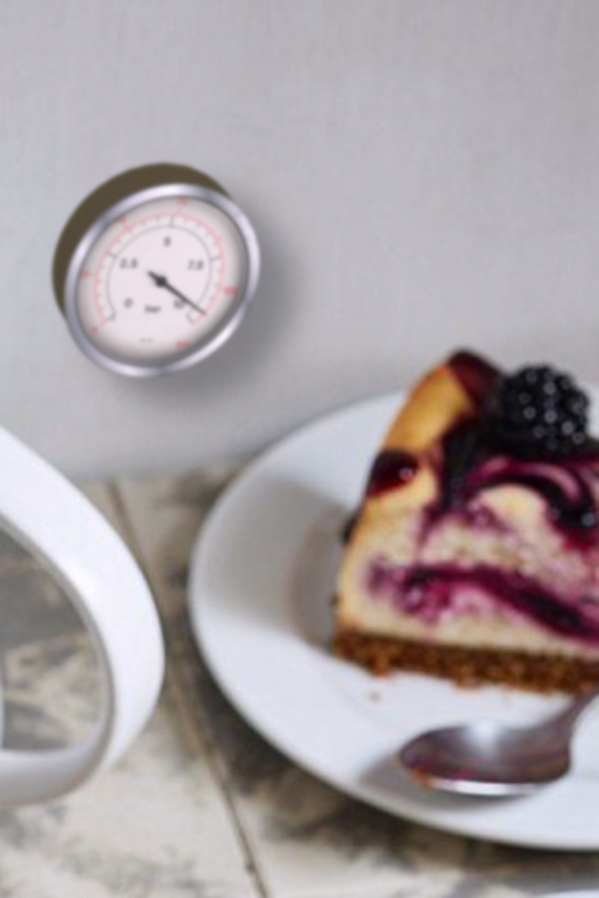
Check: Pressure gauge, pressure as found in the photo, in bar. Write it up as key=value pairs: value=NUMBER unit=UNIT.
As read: value=9.5 unit=bar
